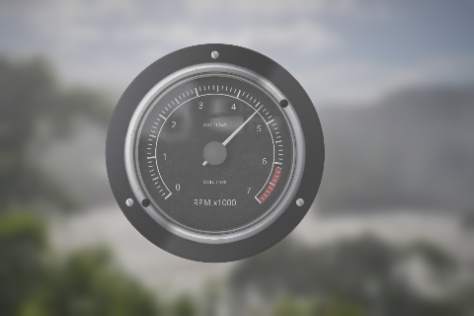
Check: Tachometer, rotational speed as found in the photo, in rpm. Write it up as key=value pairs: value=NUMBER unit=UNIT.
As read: value=4600 unit=rpm
